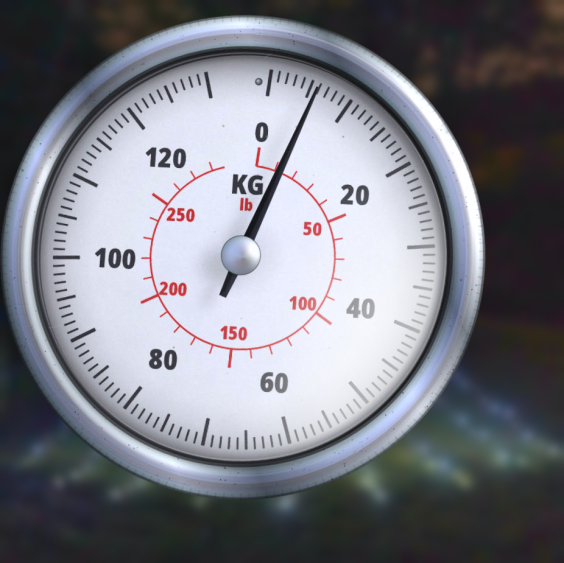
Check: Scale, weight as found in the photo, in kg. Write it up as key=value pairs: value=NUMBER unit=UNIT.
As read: value=6 unit=kg
